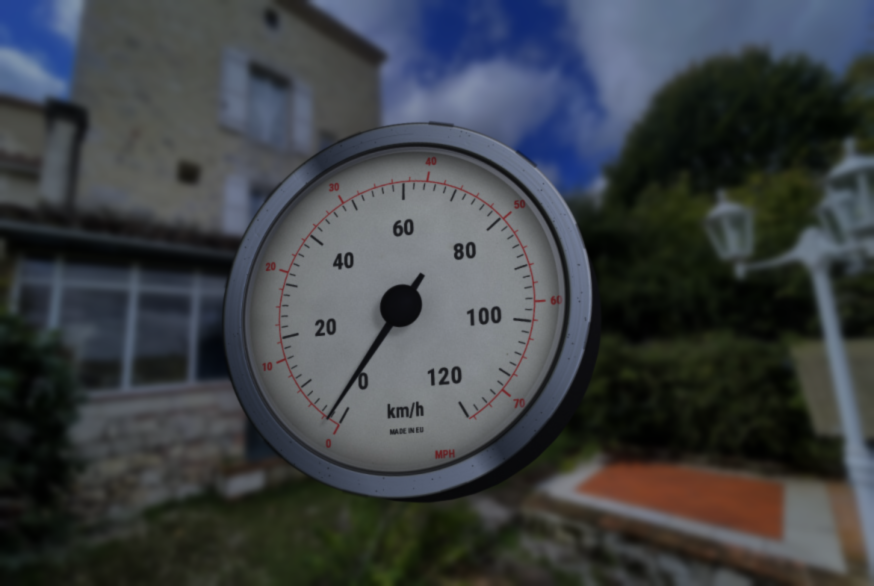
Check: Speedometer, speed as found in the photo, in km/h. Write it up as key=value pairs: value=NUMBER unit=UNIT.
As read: value=2 unit=km/h
